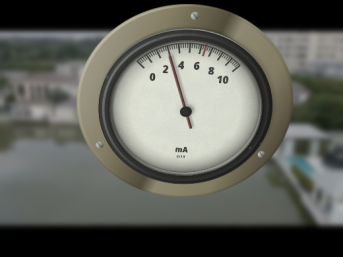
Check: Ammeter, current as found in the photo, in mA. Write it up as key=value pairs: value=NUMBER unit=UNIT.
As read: value=3 unit=mA
